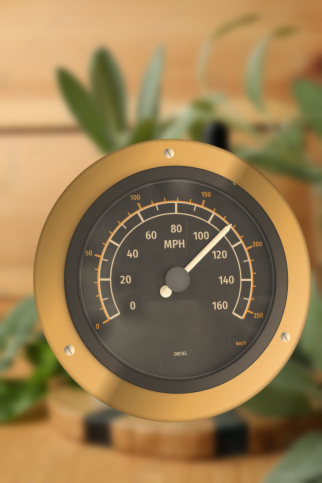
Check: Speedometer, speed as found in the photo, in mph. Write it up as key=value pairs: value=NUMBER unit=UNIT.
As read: value=110 unit=mph
